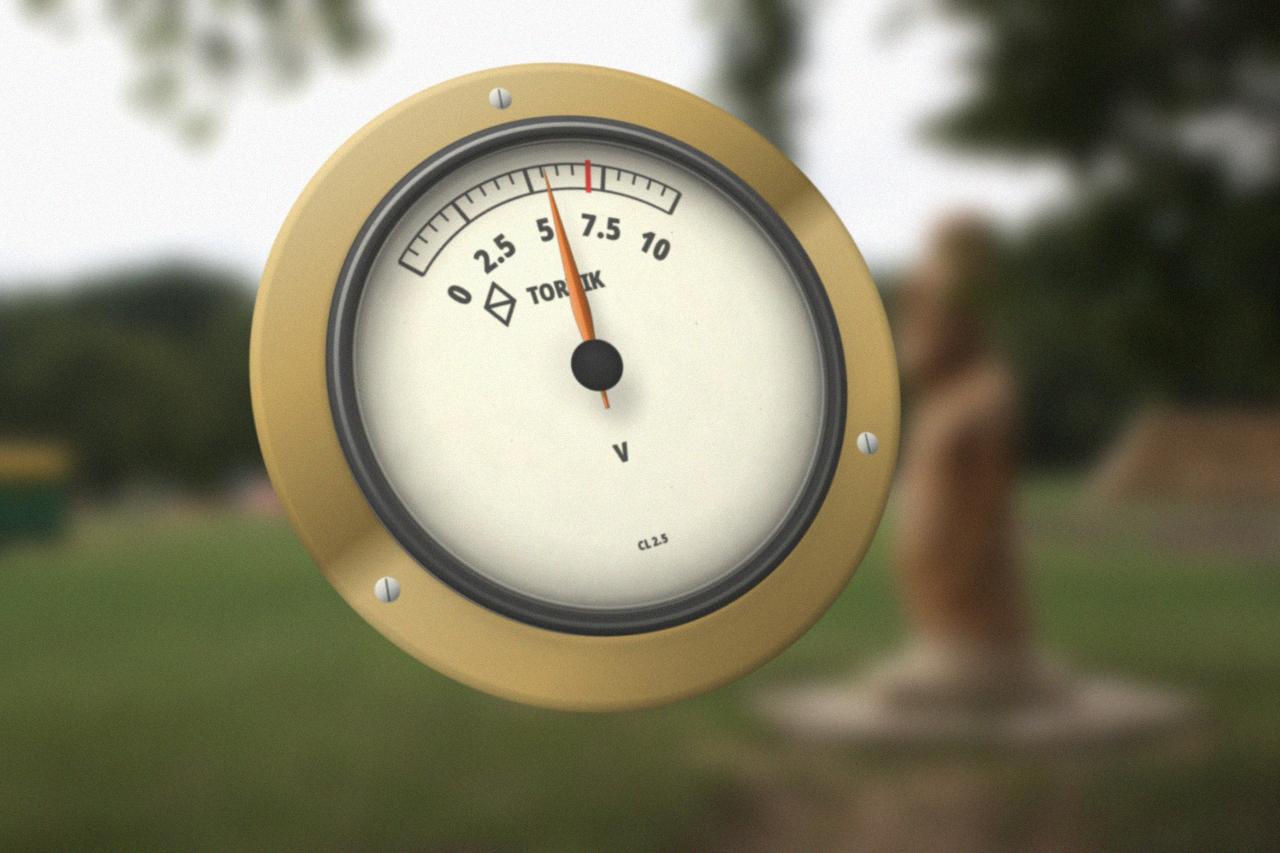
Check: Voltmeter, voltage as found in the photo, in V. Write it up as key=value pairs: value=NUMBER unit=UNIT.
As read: value=5.5 unit=V
